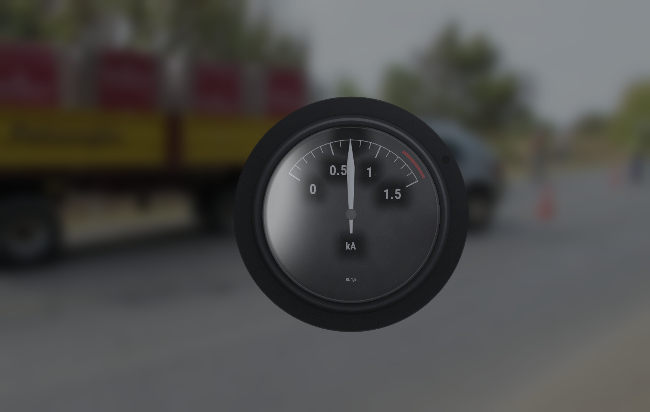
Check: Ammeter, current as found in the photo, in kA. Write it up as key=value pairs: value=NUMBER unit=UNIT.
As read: value=0.7 unit=kA
